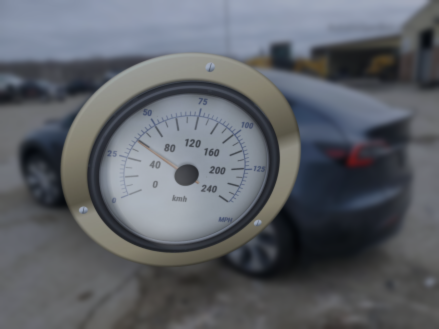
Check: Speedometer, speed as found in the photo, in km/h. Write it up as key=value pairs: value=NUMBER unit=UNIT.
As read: value=60 unit=km/h
